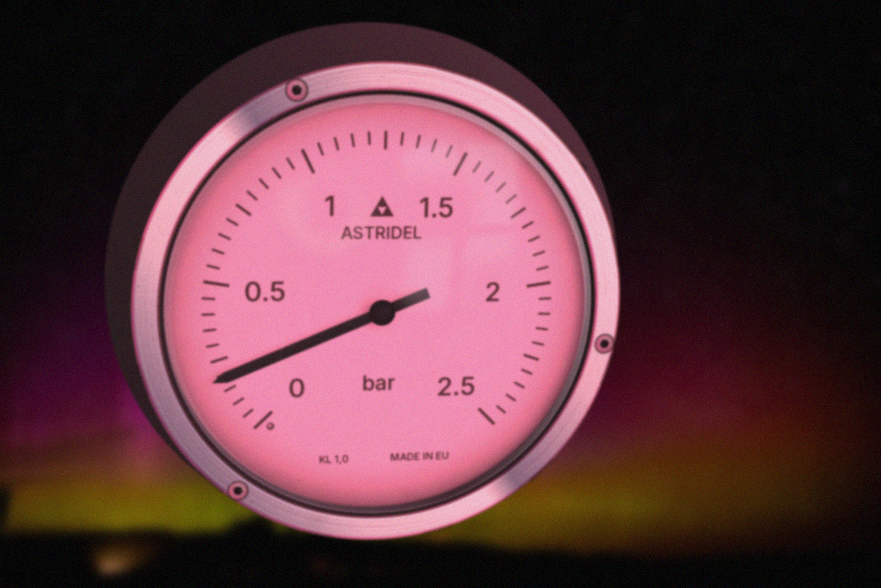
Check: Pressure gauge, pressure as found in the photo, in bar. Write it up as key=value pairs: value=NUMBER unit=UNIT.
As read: value=0.2 unit=bar
